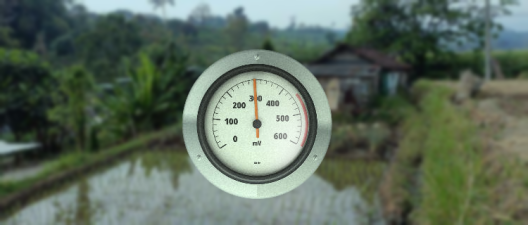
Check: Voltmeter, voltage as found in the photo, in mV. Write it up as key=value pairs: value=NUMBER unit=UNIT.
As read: value=300 unit=mV
